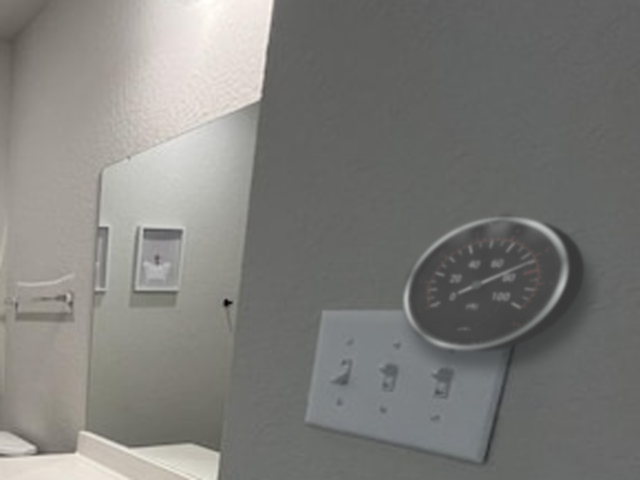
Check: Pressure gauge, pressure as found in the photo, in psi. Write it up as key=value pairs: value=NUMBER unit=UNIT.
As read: value=75 unit=psi
